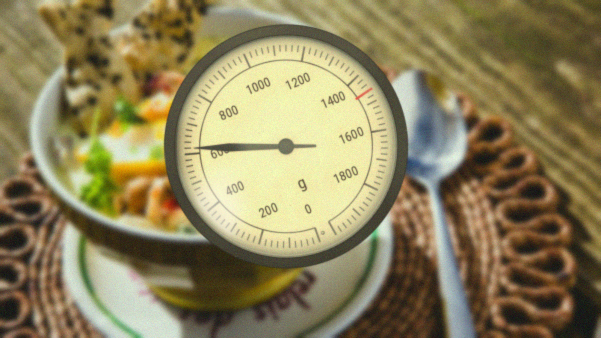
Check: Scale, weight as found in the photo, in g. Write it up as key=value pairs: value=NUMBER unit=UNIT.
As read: value=620 unit=g
